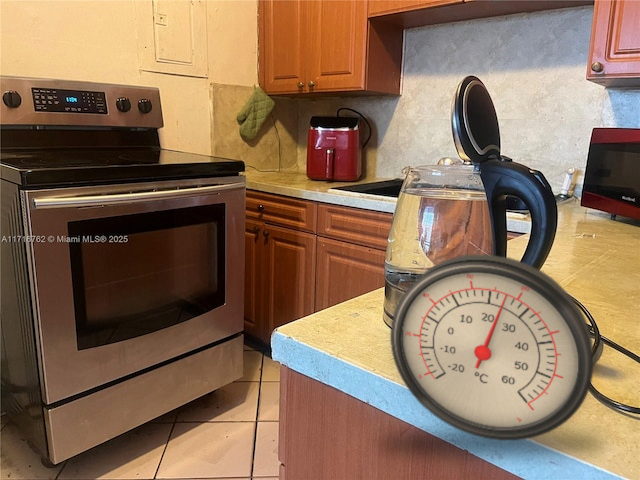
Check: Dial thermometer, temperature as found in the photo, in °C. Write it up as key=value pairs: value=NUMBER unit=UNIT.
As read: value=24 unit=°C
